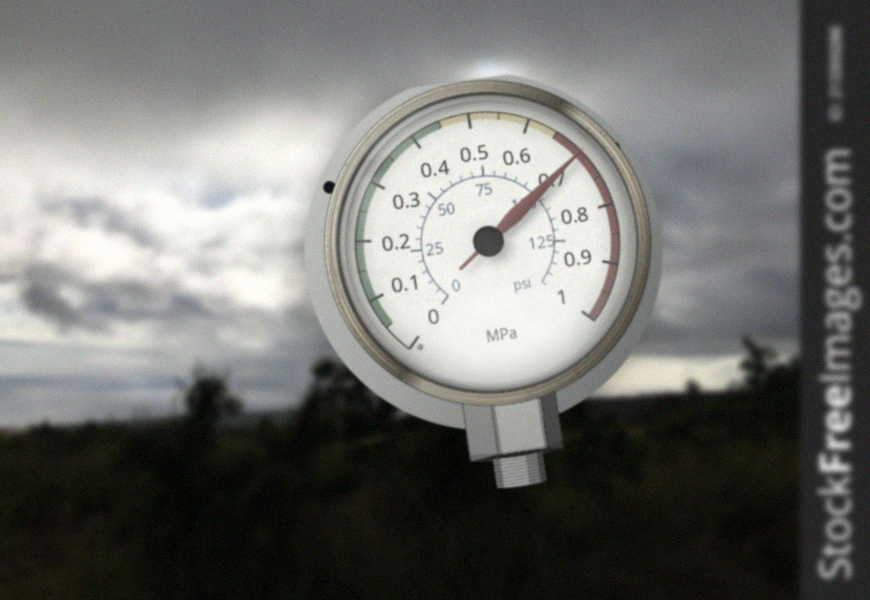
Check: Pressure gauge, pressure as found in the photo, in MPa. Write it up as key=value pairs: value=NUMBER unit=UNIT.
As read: value=0.7 unit=MPa
